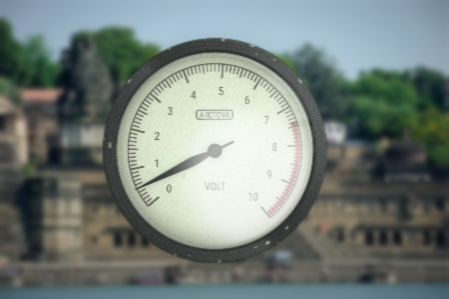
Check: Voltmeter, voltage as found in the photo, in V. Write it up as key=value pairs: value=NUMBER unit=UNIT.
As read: value=0.5 unit=V
